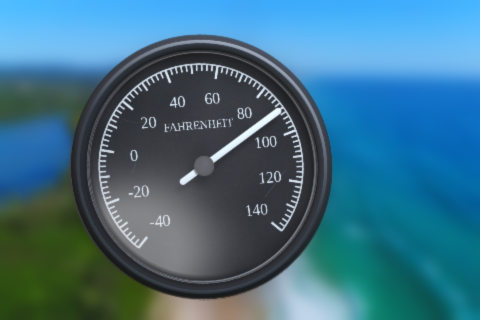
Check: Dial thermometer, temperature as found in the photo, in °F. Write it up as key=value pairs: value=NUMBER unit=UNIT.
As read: value=90 unit=°F
